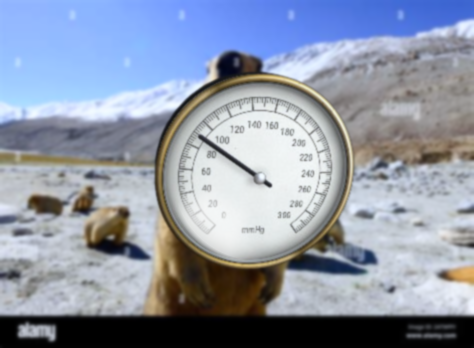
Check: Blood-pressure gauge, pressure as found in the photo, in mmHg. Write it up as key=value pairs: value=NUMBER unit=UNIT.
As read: value=90 unit=mmHg
